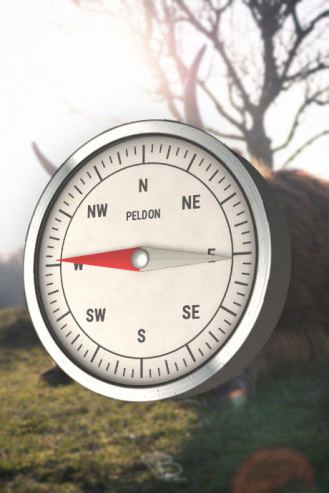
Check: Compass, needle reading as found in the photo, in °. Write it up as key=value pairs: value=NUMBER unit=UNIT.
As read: value=272.5 unit=°
